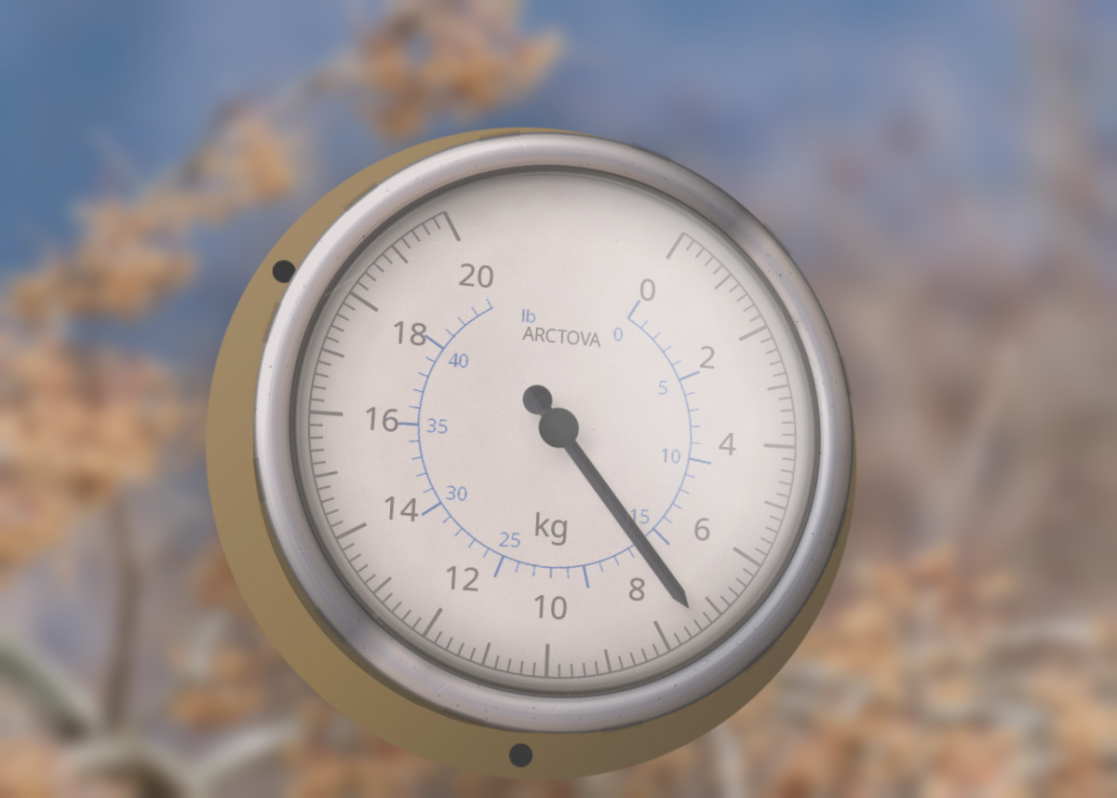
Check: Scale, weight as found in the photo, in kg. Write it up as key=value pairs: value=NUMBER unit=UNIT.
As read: value=7.4 unit=kg
